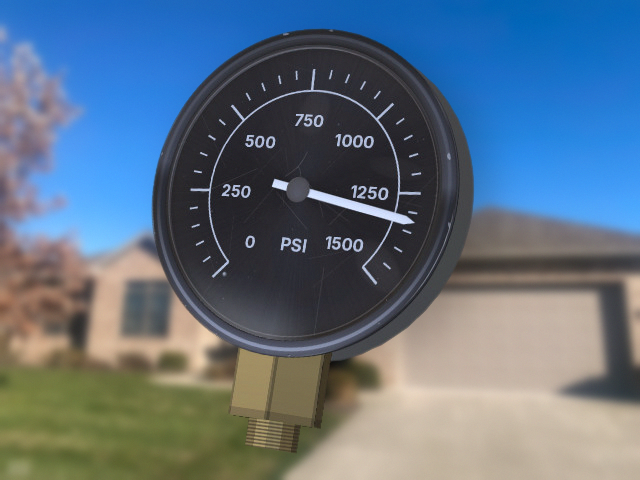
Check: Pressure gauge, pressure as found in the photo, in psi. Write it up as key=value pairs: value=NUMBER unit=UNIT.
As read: value=1325 unit=psi
